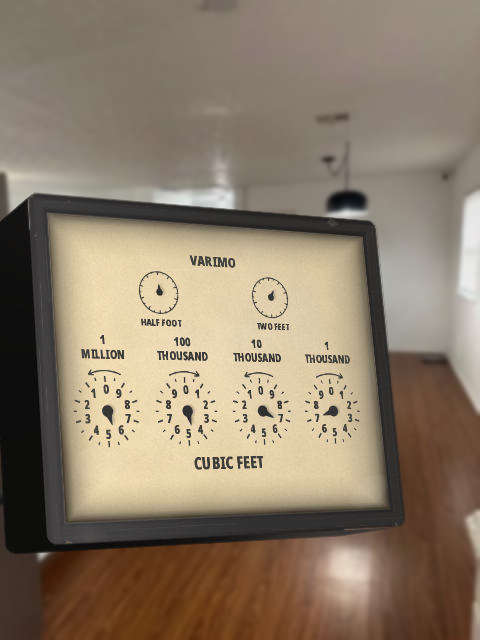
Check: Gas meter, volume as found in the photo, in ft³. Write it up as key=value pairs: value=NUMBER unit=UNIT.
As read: value=546700 unit=ft³
